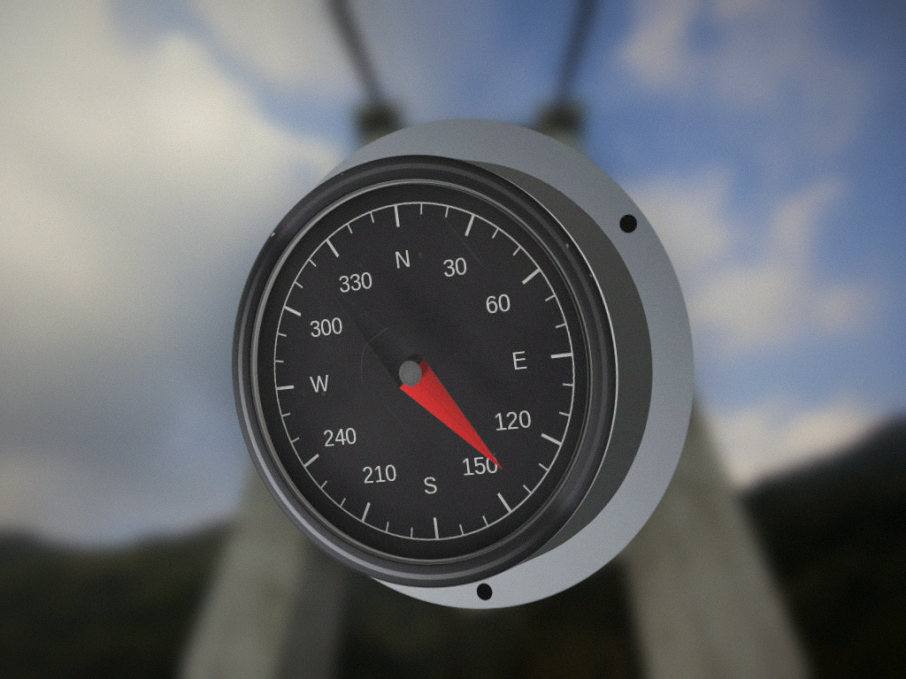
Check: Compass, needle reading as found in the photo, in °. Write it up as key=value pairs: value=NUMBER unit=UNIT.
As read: value=140 unit=°
